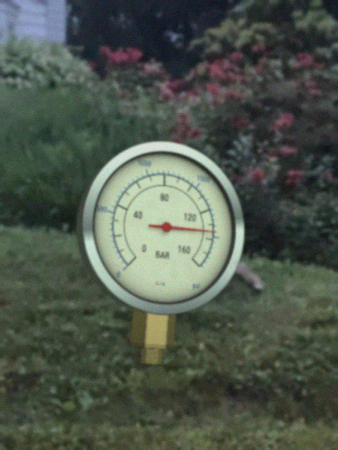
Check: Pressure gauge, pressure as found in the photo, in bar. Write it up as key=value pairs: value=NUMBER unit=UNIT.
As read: value=135 unit=bar
